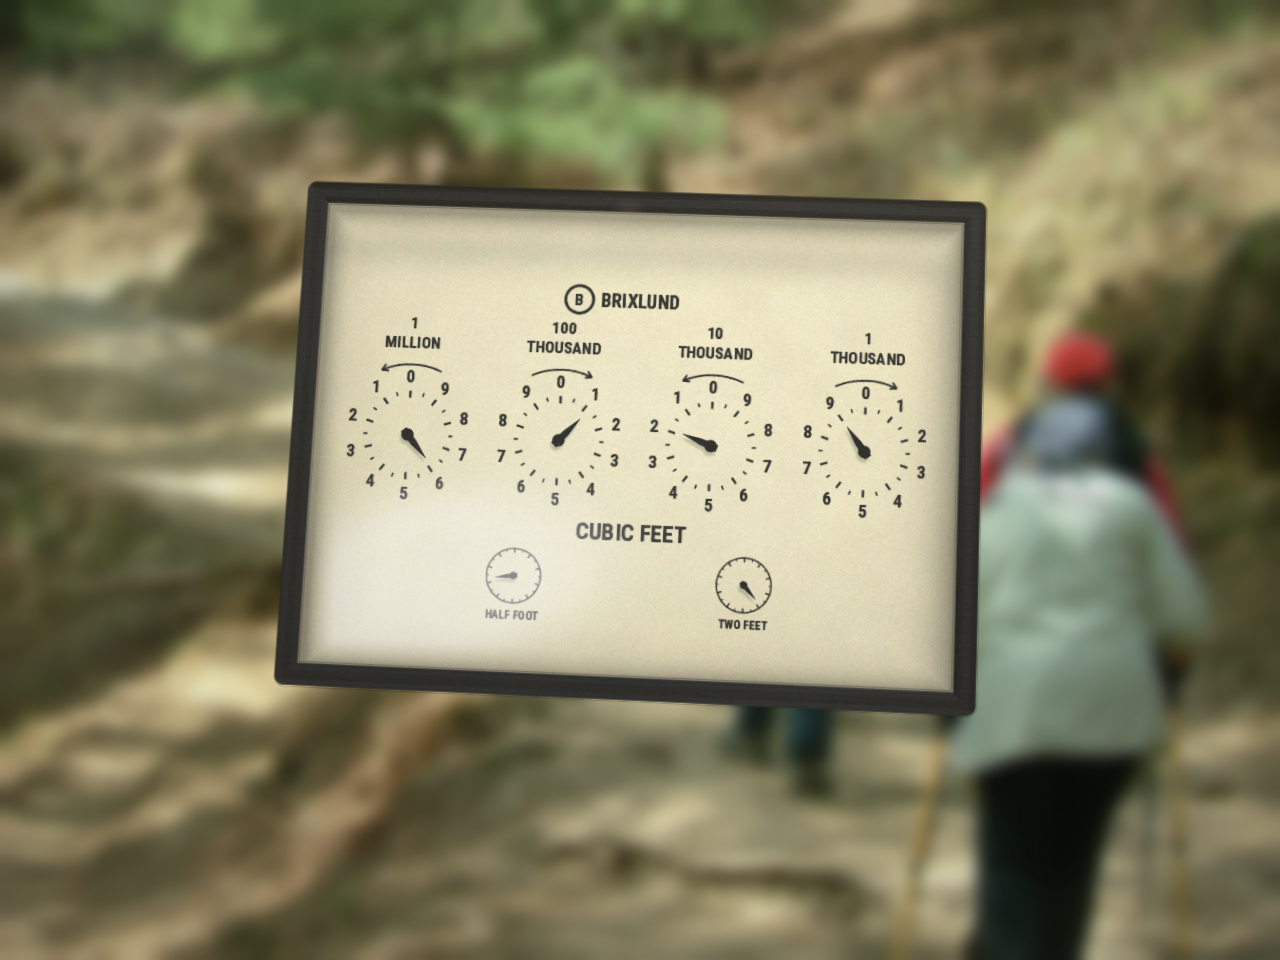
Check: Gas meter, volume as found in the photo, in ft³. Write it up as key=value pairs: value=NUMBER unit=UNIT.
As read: value=611900 unit=ft³
